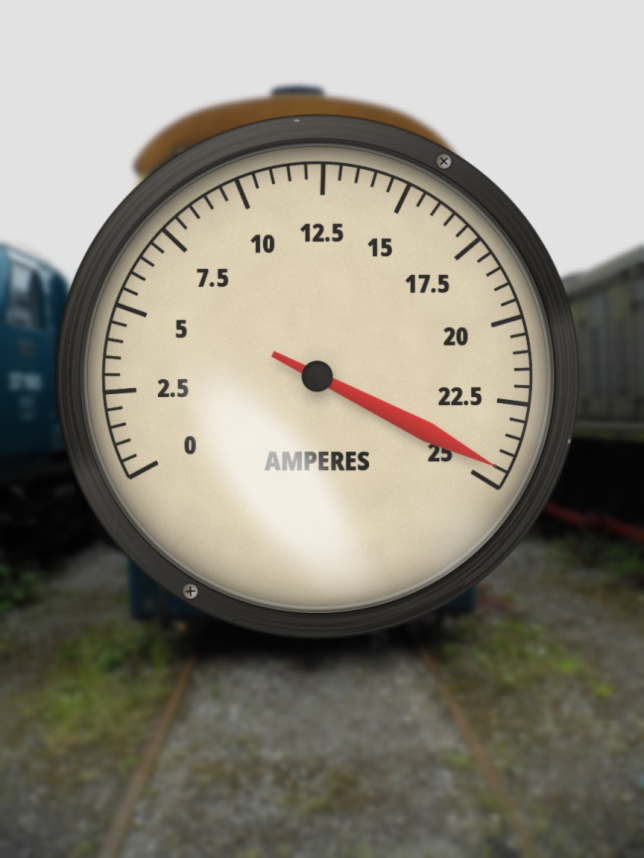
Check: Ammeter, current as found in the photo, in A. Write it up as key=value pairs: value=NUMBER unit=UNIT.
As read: value=24.5 unit=A
